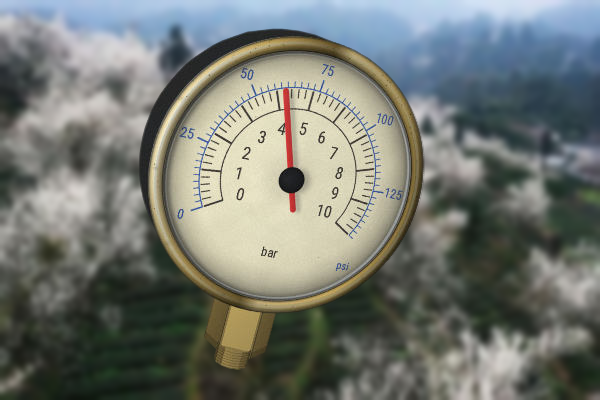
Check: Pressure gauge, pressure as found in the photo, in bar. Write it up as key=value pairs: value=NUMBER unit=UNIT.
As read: value=4.2 unit=bar
